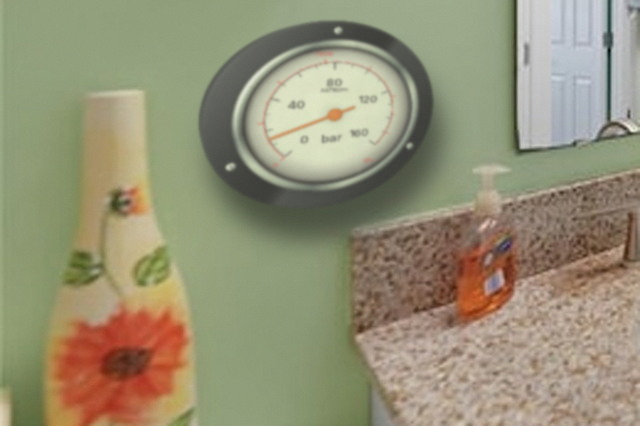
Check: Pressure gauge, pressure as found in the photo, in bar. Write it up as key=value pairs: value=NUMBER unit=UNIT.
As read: value=15 unit=bar
